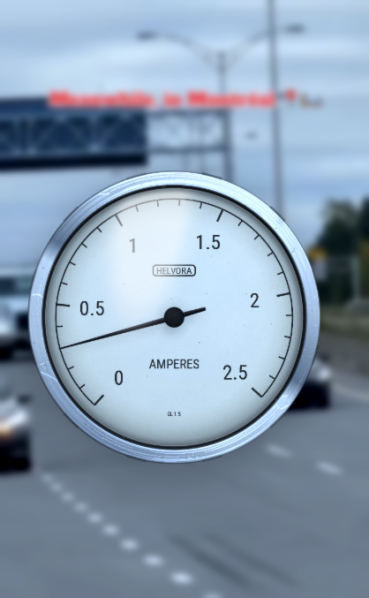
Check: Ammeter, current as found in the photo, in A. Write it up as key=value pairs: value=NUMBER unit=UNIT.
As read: value=0.3 unit=A
